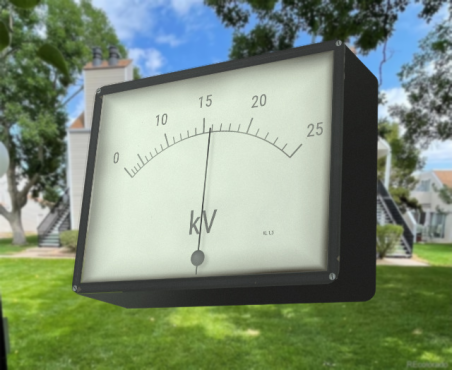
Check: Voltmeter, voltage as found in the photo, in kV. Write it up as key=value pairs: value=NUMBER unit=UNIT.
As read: value=16 unit=kV
